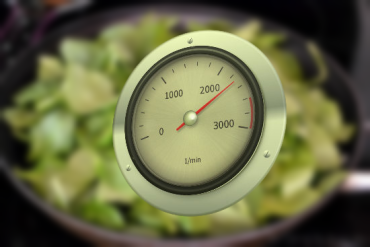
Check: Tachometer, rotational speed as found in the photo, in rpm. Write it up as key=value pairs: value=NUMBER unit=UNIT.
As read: value=2300 unit=rpm
